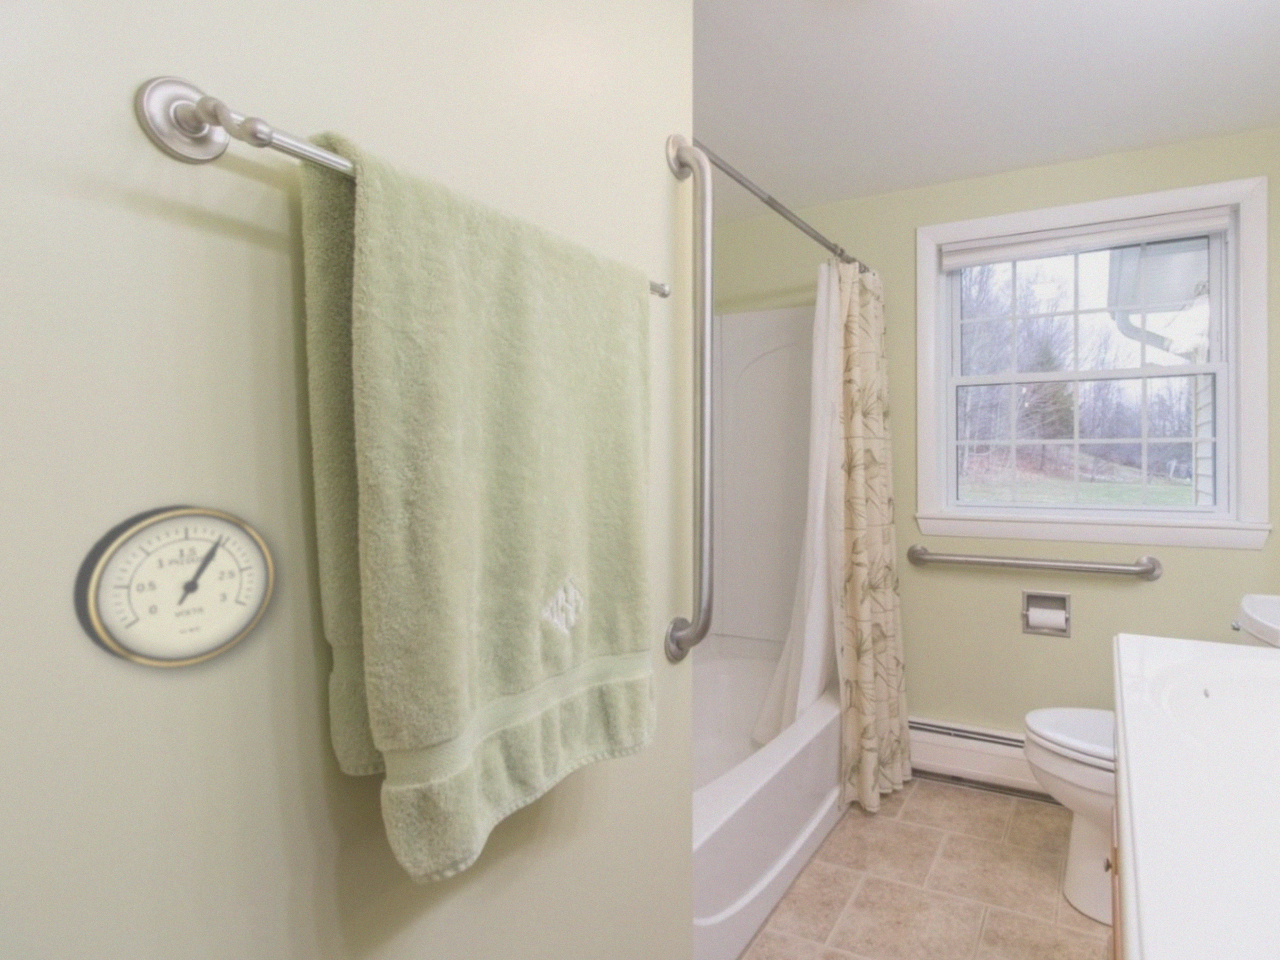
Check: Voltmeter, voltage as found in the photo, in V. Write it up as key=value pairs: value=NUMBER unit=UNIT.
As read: value=1.9 unit=V
